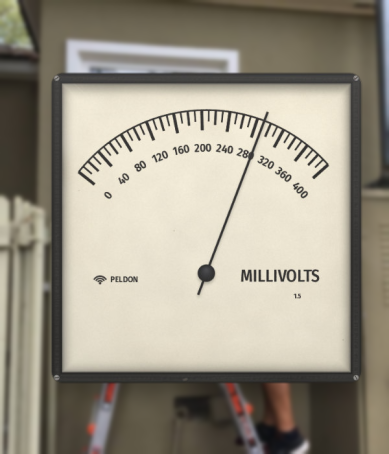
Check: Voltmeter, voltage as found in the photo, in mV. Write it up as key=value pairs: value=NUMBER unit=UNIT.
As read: value=290 unit=mV
